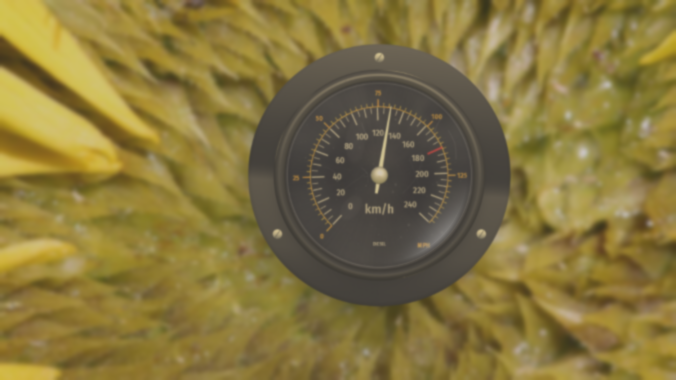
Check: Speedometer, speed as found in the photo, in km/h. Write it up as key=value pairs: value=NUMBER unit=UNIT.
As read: value=130 unit=km/h
